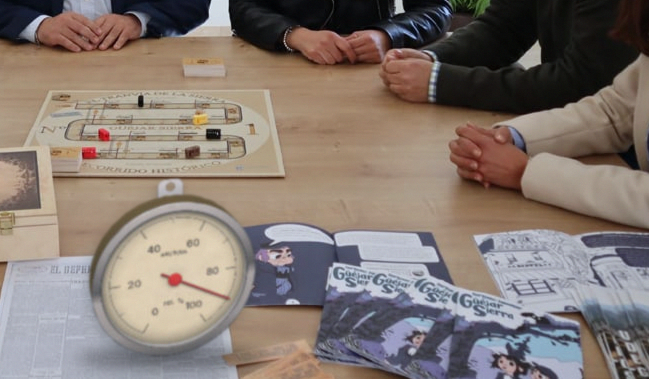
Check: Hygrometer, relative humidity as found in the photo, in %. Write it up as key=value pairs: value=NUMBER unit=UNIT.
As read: value=90 unit=%
